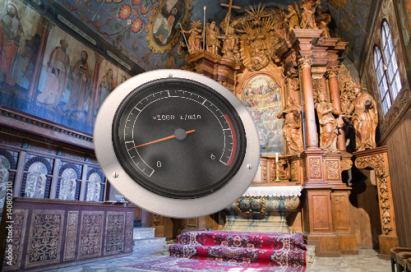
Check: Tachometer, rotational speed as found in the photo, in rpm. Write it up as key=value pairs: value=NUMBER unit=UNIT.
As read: value=800 unit=rpm
